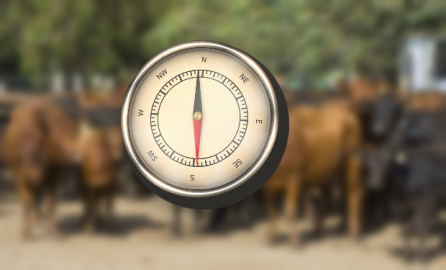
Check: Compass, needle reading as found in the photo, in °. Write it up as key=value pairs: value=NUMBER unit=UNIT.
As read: value=175 unit=°
